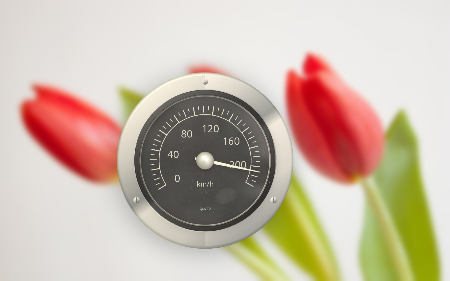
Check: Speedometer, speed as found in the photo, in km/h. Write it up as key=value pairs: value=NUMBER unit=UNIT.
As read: value=205 unit=km/h
